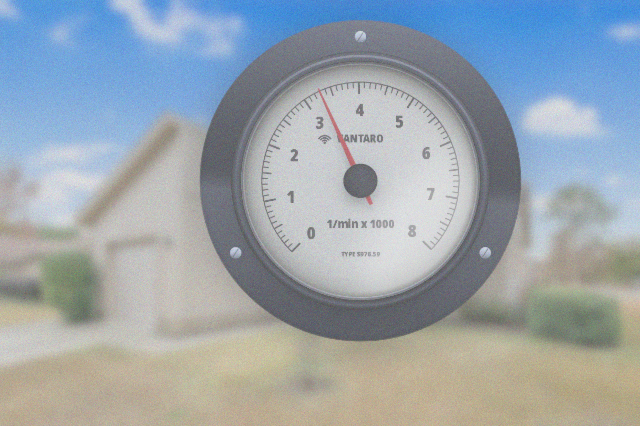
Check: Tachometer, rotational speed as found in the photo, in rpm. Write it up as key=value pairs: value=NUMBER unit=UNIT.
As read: value=3300 unit=rpm
